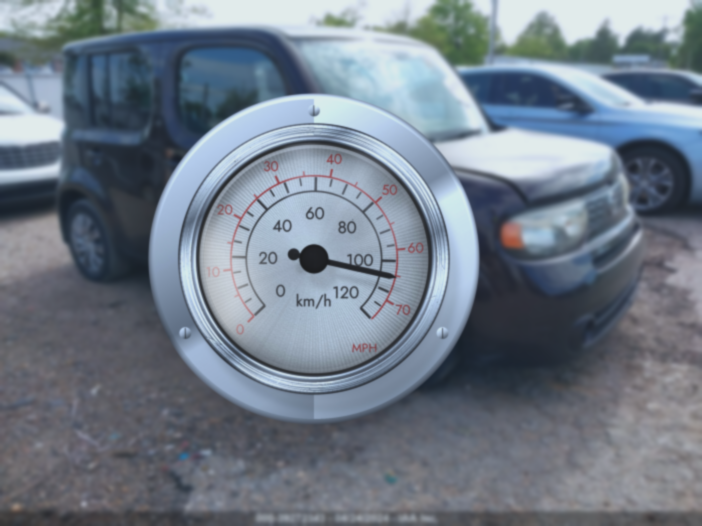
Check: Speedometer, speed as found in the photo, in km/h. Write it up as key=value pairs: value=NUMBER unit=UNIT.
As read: value=105 unit=km/h
